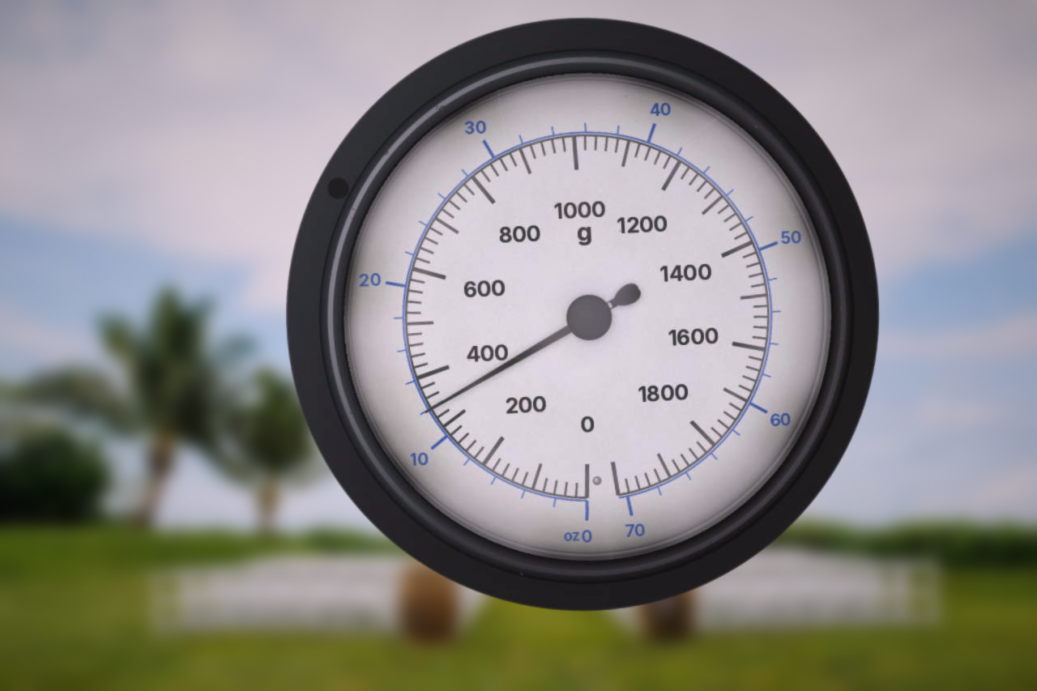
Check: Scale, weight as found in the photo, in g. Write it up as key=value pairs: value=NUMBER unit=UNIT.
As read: value=340 unit=g
